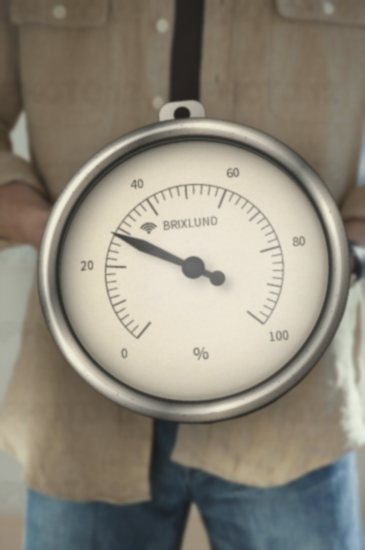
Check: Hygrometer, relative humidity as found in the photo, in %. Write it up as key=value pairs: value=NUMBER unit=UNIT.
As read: value=28 unit=%
